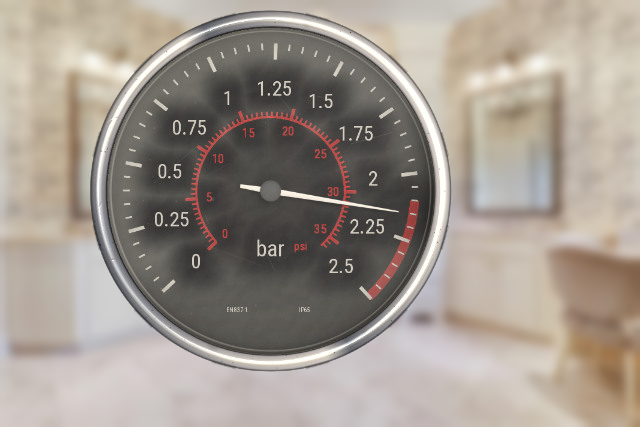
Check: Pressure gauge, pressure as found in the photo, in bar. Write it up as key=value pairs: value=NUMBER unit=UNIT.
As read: value=2.15 unit=bar
